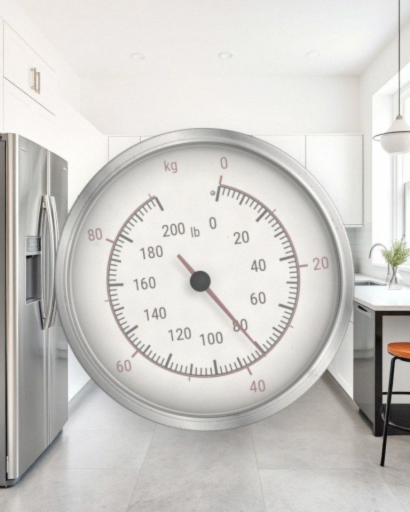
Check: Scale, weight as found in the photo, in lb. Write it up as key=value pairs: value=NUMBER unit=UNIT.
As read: value=80 unit=lb
